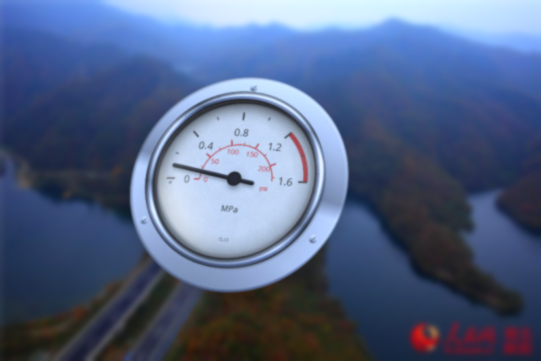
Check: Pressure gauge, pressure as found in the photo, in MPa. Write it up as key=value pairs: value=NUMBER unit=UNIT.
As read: value=0.1 unit=MPa
